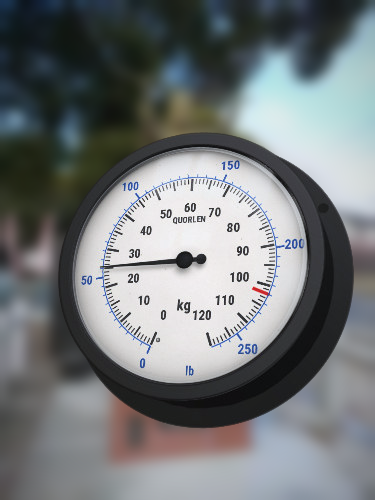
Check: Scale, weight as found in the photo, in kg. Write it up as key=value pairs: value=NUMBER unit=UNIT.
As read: value=25 unit=kg
